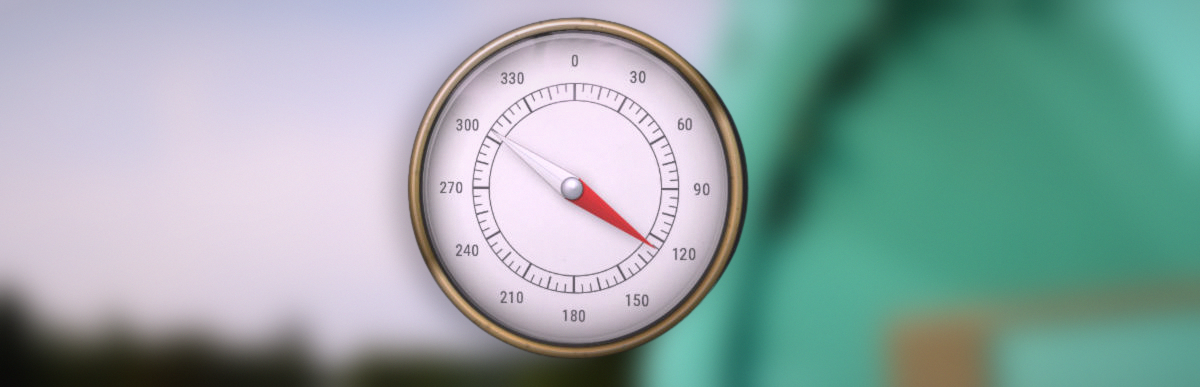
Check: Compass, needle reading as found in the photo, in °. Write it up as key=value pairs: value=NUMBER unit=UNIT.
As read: value=125 unit=°
